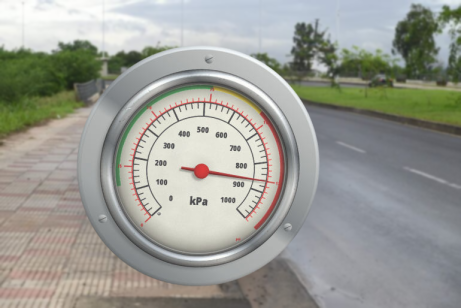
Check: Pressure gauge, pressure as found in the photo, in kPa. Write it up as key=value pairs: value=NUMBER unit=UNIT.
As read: value=860 unit=kPa
